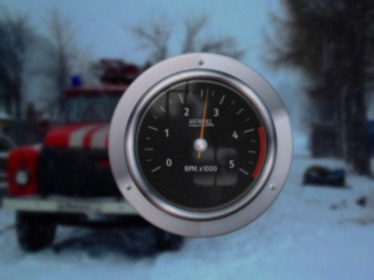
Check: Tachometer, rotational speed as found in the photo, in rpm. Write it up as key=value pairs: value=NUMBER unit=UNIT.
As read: value=2625 unit=rpm
